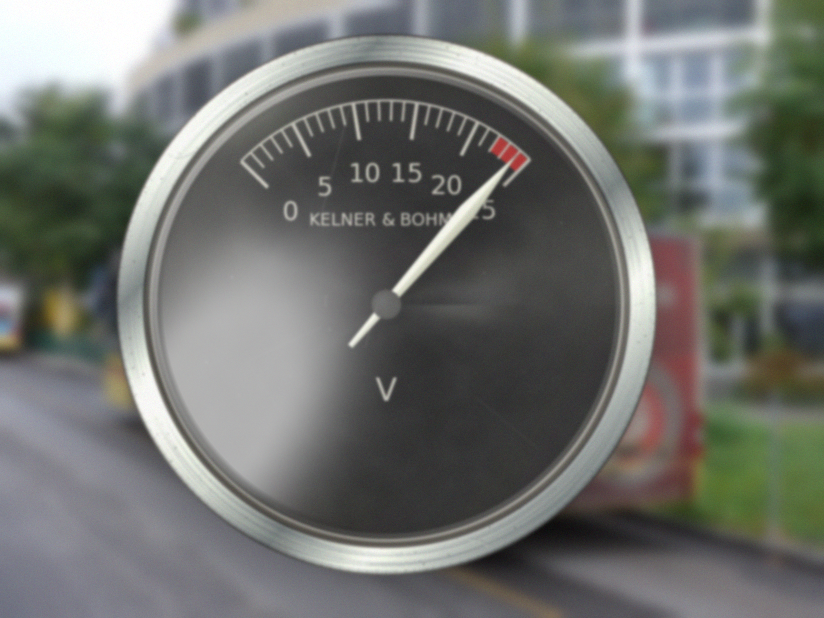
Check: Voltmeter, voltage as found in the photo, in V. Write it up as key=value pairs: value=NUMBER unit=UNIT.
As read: value=24 unit=V
